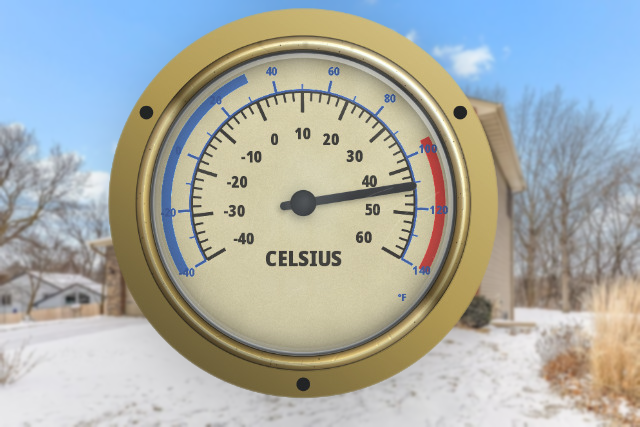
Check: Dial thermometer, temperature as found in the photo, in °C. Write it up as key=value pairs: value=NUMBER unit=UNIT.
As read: value=44 unit=°C
